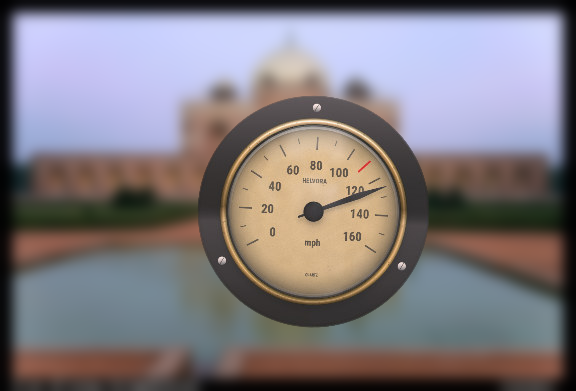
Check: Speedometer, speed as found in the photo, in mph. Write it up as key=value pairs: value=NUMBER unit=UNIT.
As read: value=125 unit=mph
